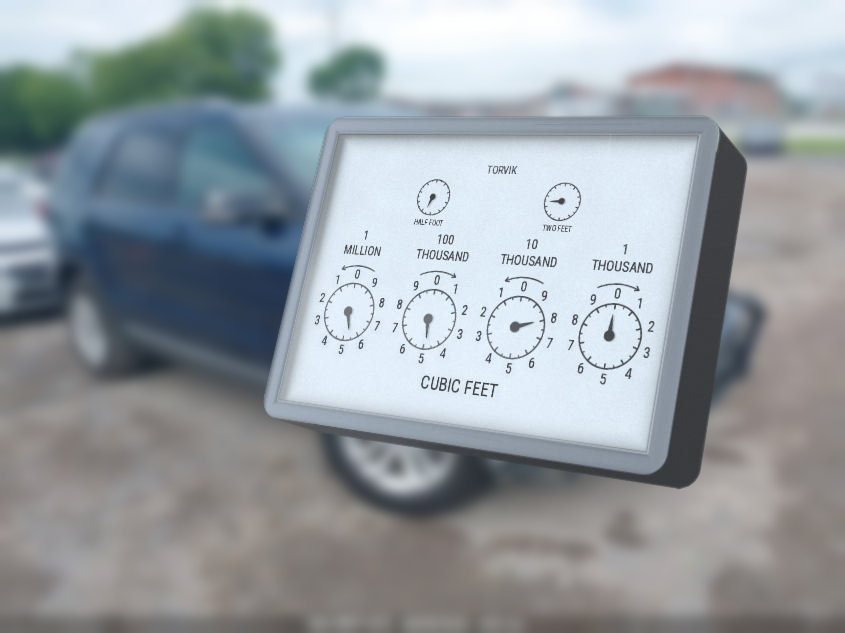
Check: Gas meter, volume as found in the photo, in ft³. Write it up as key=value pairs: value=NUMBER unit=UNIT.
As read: value=548000 unit=ft³
